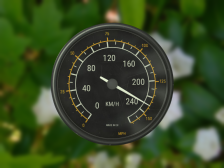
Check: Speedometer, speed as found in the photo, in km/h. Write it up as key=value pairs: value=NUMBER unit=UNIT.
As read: value=230 unit=km/h
